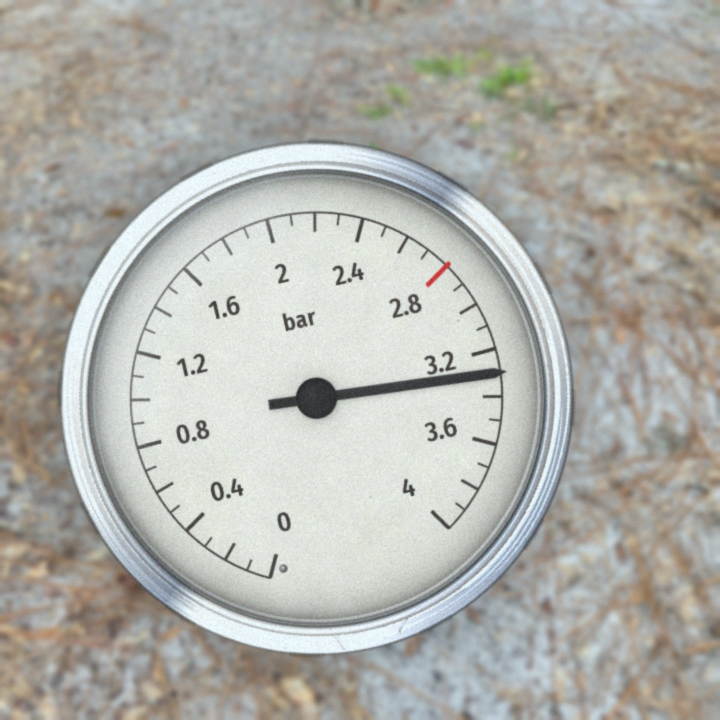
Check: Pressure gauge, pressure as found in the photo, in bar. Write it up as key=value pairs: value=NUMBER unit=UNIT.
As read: value=3.3 unit=bar
